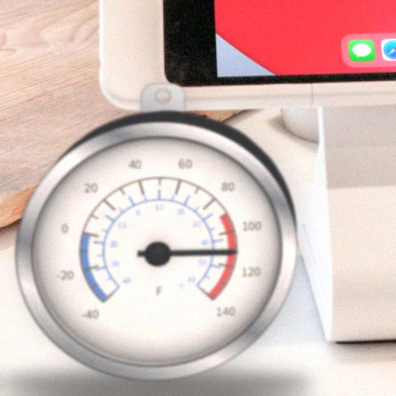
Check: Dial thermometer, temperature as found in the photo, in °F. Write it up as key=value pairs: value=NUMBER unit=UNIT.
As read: value=110 unit=°F
